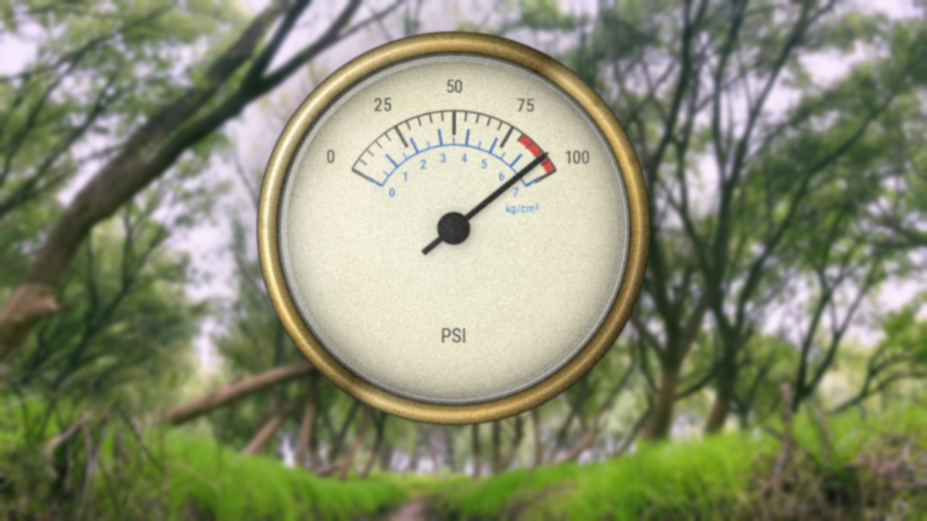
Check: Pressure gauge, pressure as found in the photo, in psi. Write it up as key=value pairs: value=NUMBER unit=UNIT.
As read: value=92.5 unit=psi
